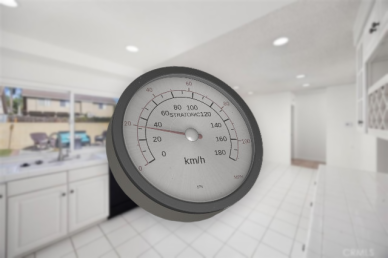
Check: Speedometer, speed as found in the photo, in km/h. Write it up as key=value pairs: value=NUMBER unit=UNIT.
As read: value=30 unit=km/h
